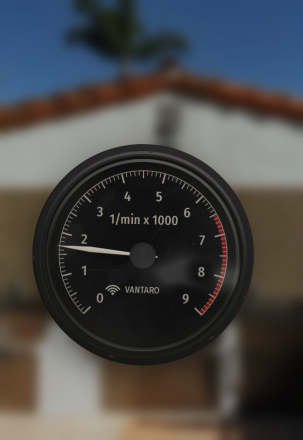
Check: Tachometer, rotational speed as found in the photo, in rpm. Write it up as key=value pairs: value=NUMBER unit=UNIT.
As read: value=1700 unit=rpm
